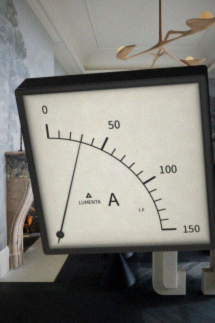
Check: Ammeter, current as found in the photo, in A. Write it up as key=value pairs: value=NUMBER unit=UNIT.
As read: value=30 unit=A
